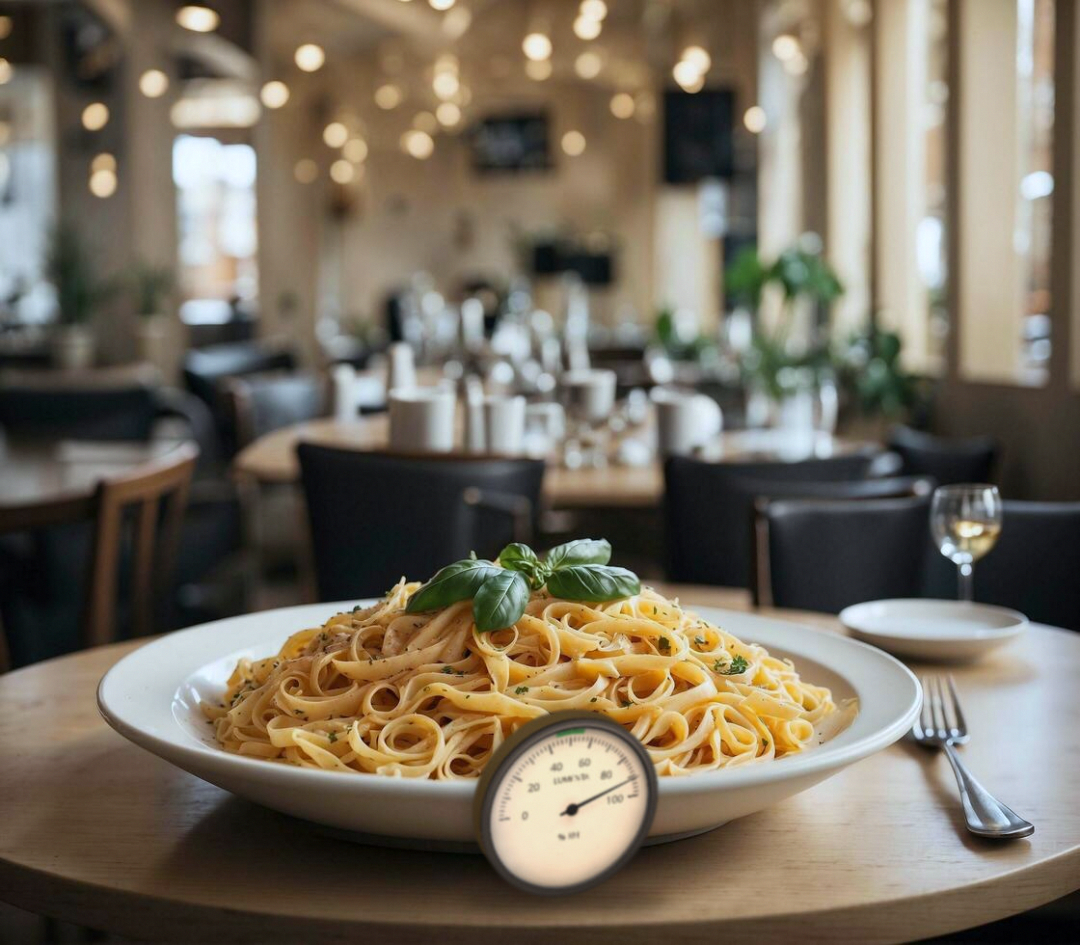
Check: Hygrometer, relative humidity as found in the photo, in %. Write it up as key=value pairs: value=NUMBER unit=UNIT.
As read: value=90 unit=%
